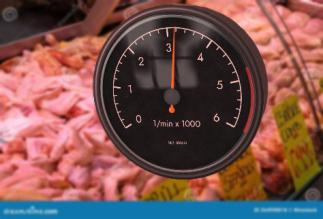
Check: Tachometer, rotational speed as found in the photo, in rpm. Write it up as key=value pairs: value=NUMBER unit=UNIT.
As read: value=3200 unit=rpm
